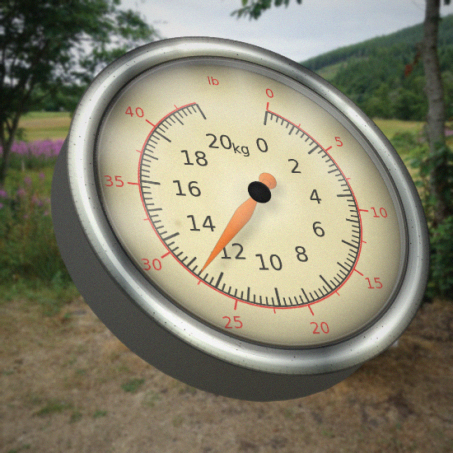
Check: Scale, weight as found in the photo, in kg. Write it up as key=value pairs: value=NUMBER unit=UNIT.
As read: value=12.6 unit=kg
